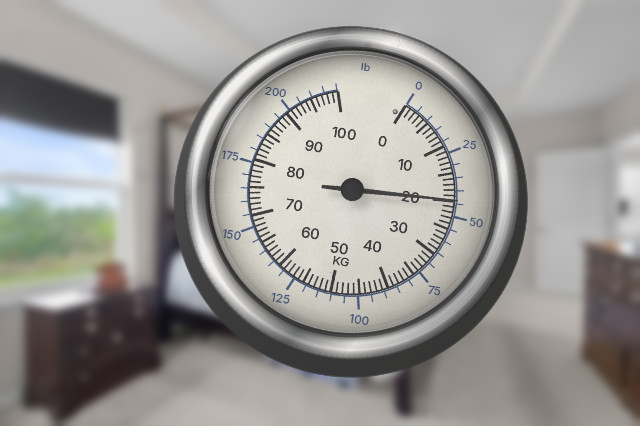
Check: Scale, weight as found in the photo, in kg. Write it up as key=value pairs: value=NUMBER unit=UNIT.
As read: value=20 unit=kg
